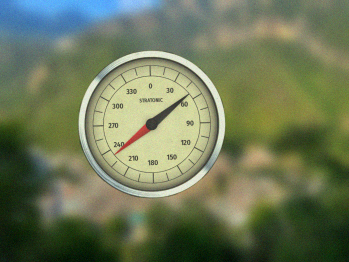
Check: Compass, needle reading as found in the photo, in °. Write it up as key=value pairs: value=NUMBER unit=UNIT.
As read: value=232.5 unit=°
